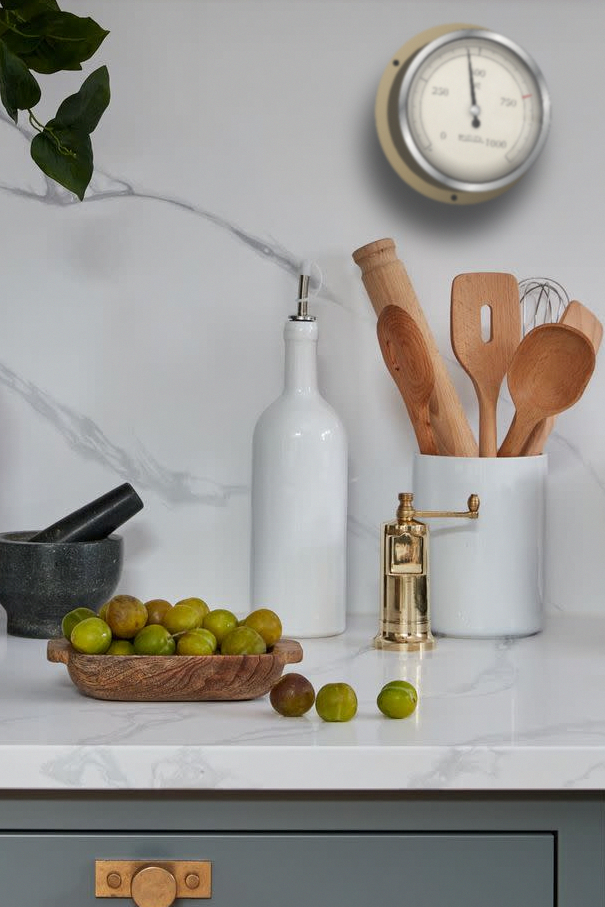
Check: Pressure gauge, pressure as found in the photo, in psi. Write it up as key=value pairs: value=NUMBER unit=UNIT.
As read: value=450 unit=psi
